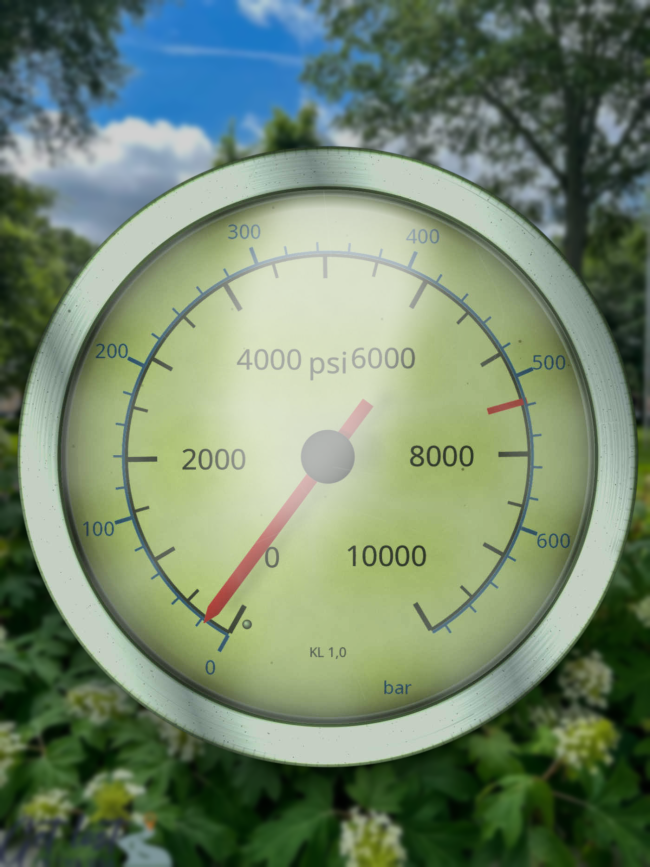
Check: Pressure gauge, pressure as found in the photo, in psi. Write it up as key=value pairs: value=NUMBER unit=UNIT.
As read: value=250 unit=psi
